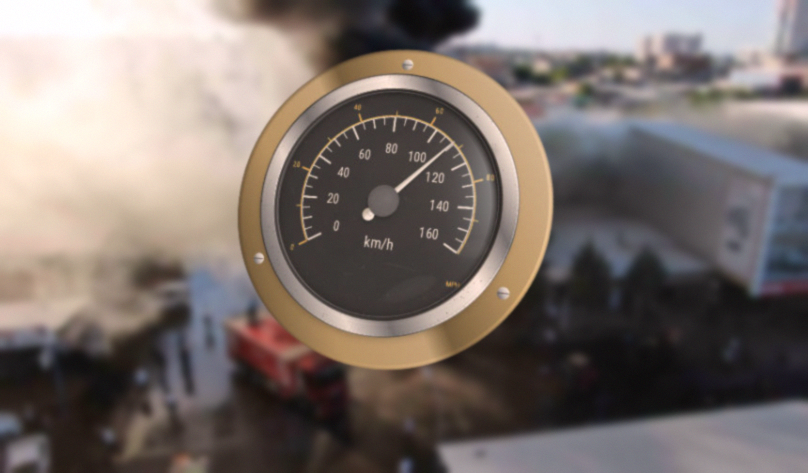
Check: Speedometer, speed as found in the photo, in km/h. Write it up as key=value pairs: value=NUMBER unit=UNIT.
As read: value=110 unit=km/h
